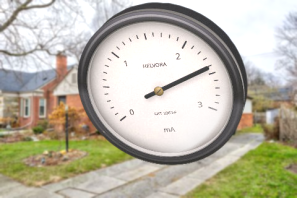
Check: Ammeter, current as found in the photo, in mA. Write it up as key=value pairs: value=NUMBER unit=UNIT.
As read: value=2.4 unit=mA
